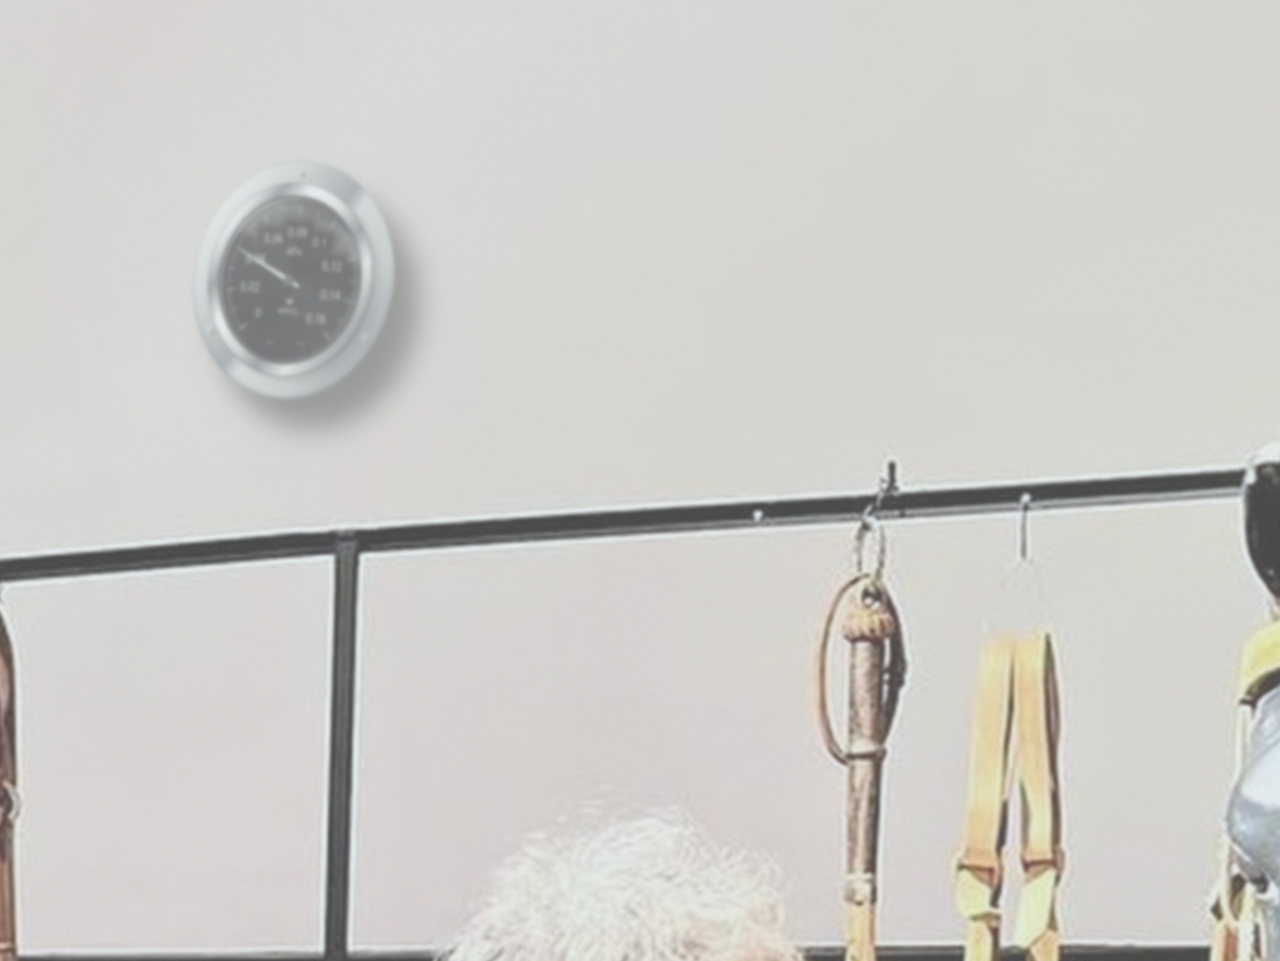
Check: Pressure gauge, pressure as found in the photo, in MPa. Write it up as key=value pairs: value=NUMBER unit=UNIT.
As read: value=0.04 unit=MPa
